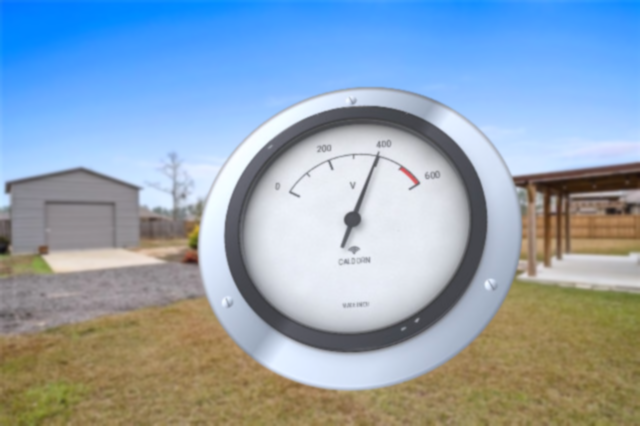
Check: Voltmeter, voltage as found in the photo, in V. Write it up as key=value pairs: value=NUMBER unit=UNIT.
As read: value=400 unit=V
